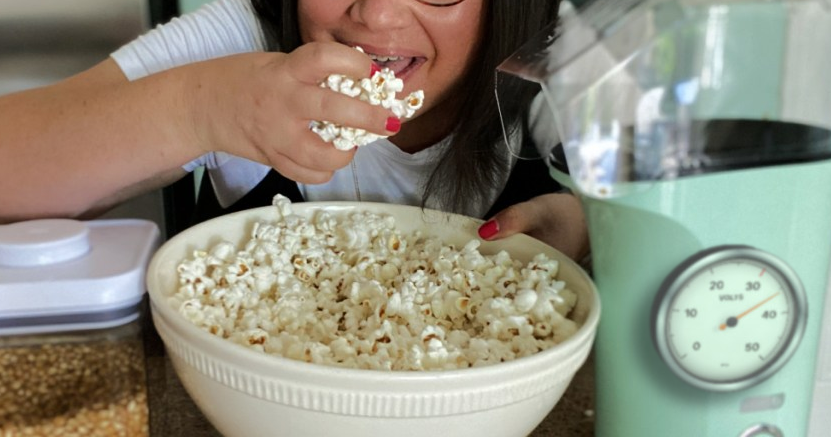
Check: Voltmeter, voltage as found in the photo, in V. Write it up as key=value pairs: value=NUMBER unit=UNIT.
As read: value=35 unit=V
